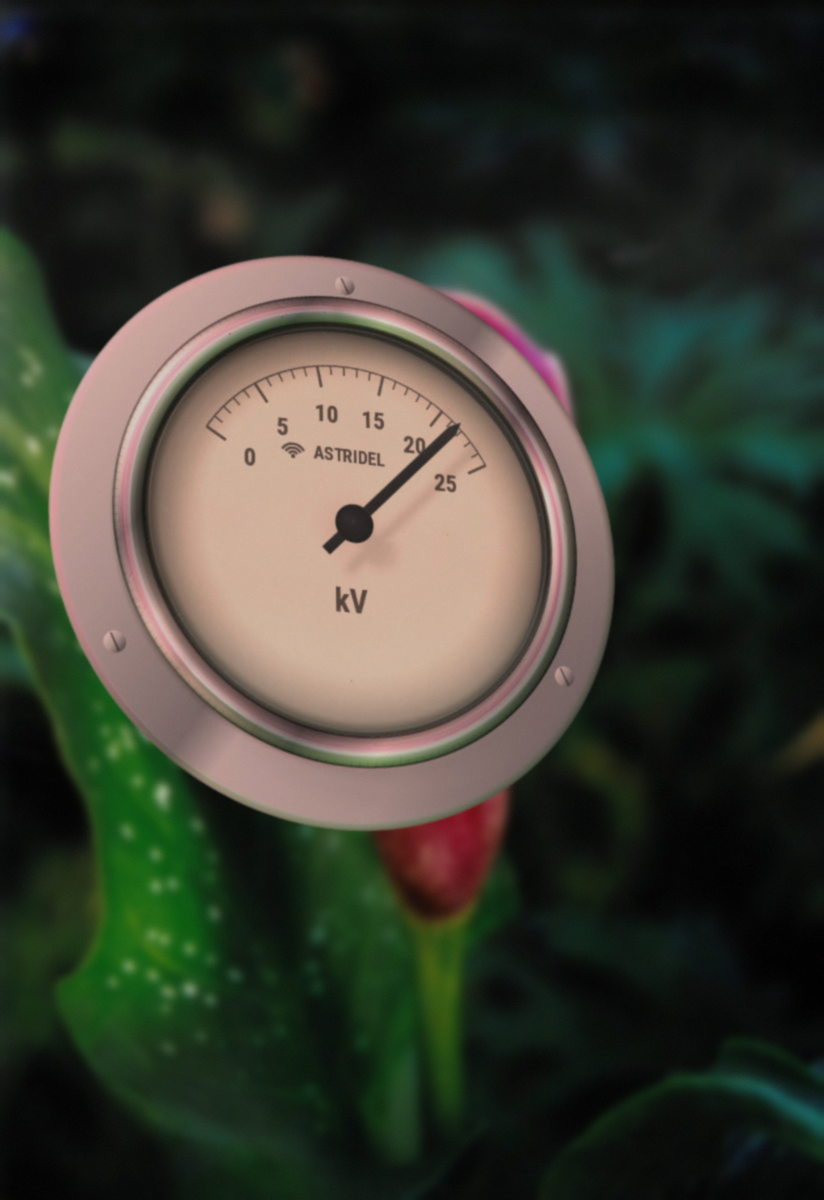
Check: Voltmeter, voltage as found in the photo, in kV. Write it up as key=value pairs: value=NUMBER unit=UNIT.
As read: value=21.5 unit=kV
